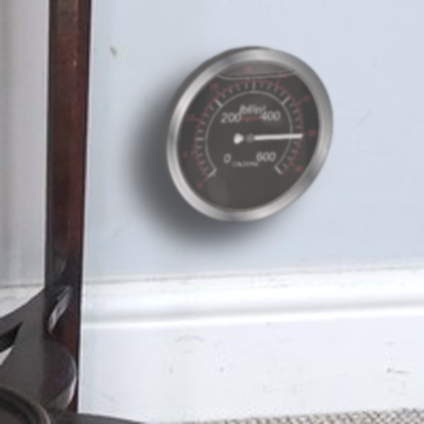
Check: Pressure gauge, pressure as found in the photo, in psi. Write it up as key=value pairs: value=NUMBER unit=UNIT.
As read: value=500 unit=psi
